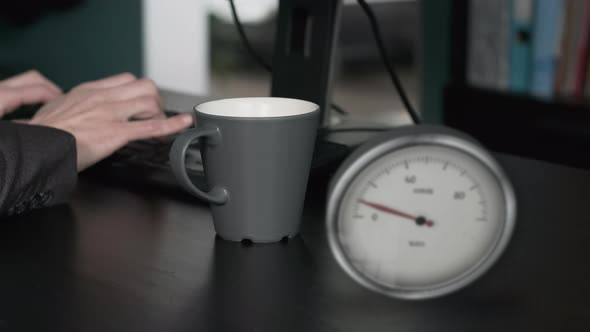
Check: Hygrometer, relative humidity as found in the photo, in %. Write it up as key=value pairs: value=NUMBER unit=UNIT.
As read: value=10 unit=%
